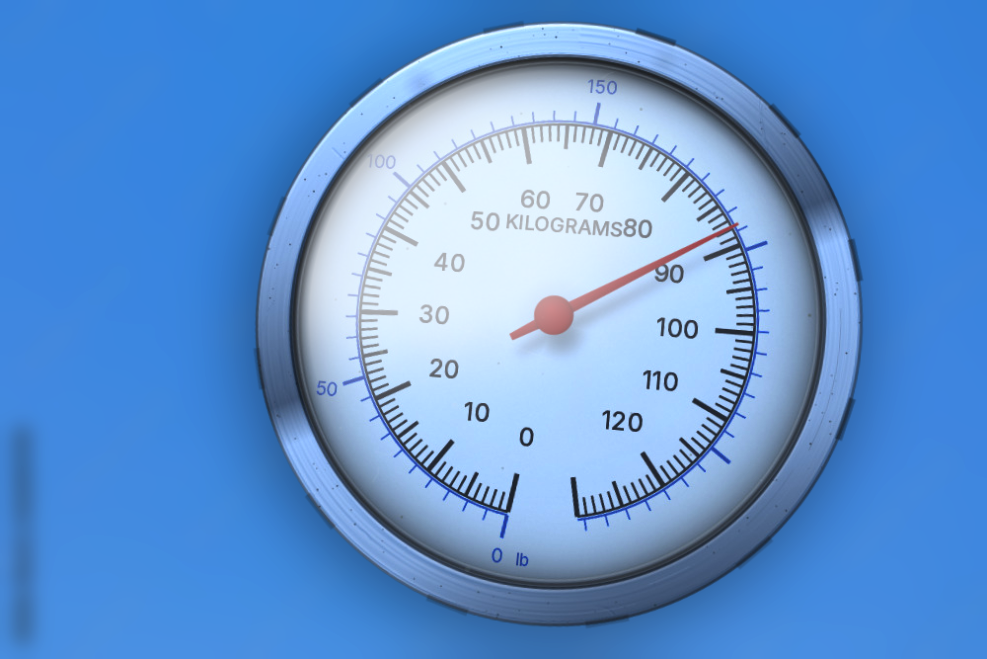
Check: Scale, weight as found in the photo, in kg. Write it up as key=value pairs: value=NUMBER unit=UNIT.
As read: value=88 unit=kg
